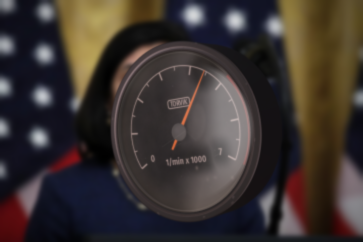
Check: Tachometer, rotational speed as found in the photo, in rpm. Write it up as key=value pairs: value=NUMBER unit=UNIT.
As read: value=4500 unit=rpm
